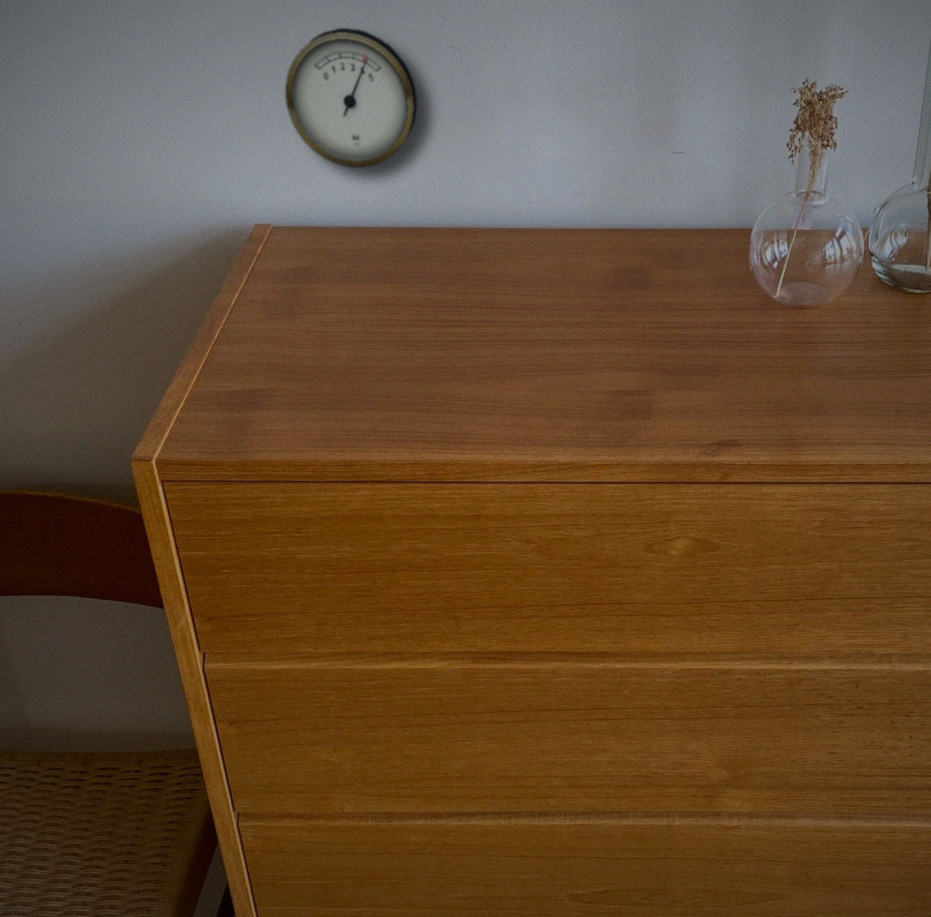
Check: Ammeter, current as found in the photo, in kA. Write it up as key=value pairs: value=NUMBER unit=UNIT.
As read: value=4 unit=kA
